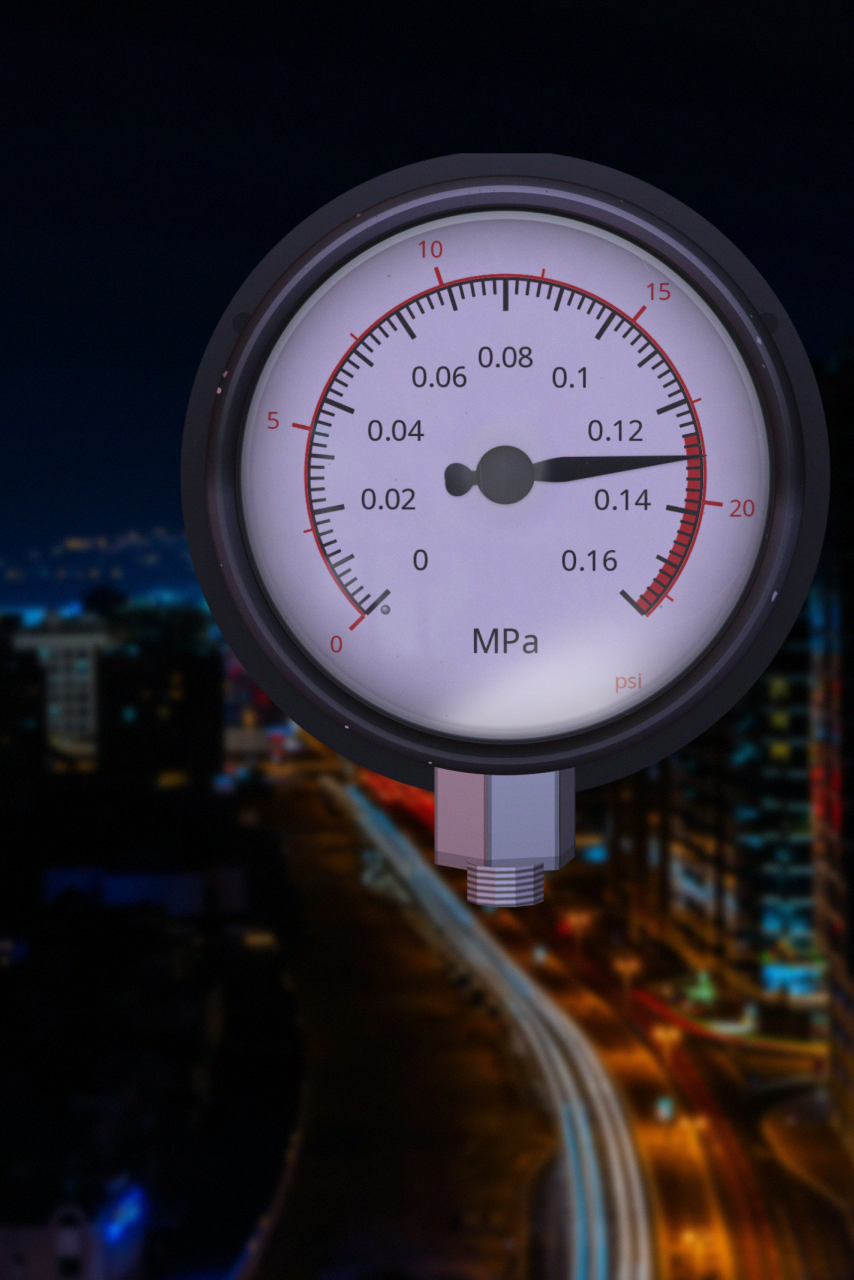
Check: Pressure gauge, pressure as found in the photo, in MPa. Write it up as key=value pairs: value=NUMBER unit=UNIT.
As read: value=0.13 unit=MPa
